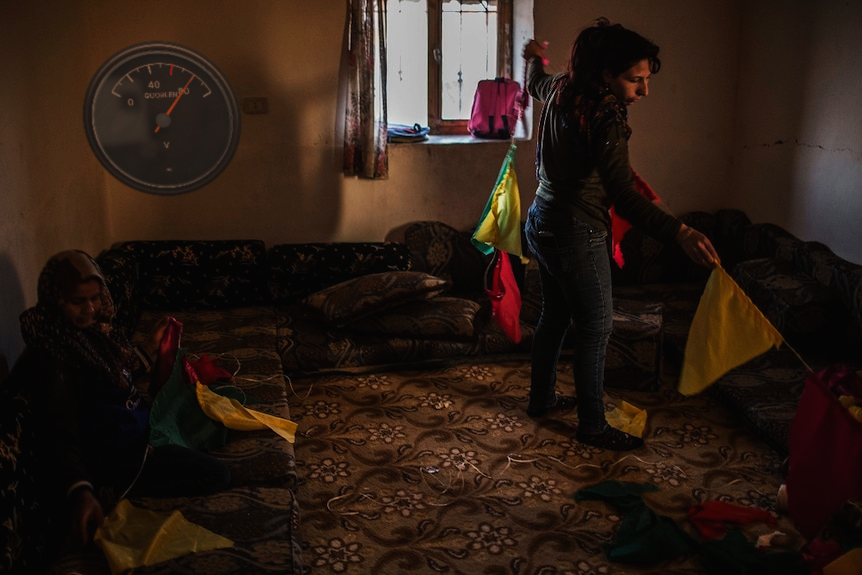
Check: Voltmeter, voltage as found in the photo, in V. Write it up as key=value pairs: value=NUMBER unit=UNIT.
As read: value=80 unit=V
